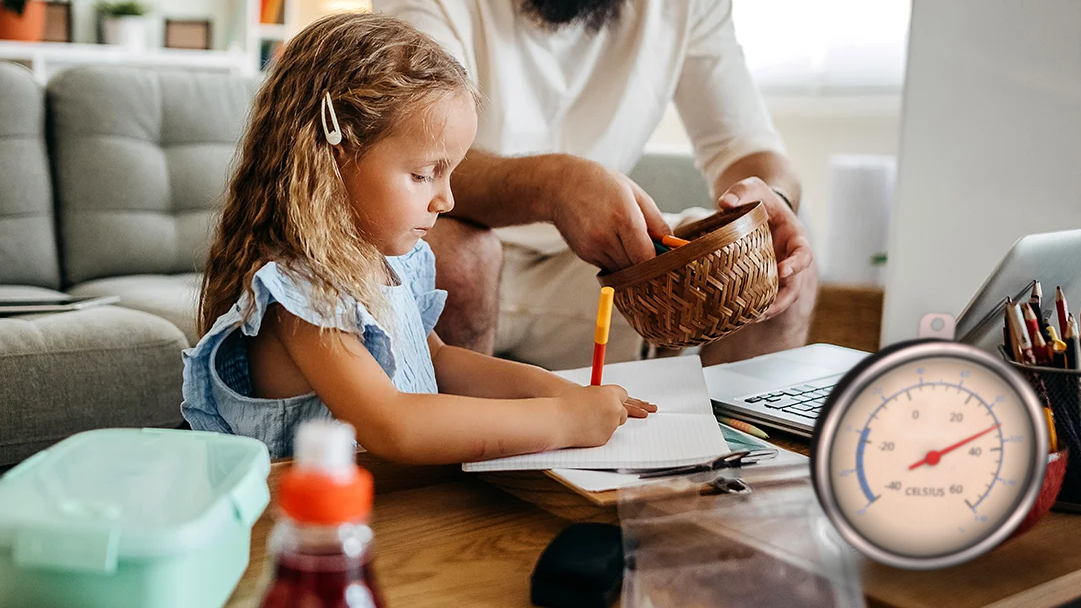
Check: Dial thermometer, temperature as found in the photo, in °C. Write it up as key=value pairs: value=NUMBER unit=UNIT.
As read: value=32 unit=°C
